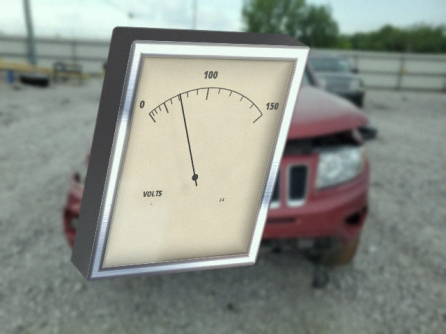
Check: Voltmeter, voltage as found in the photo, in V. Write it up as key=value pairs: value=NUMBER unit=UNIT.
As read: value=70 unit=V
